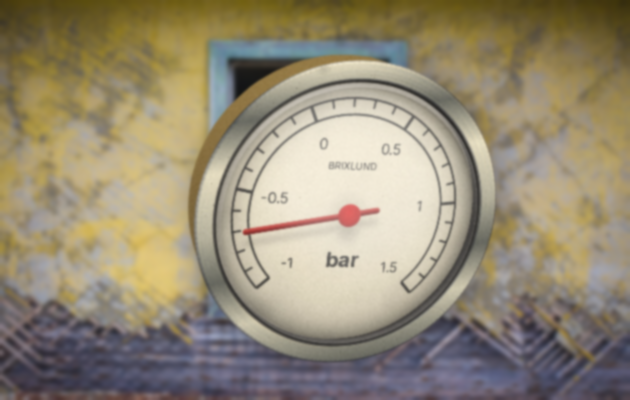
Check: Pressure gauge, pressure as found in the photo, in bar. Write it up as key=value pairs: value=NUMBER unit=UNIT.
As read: value=-0.7 unit=bar
